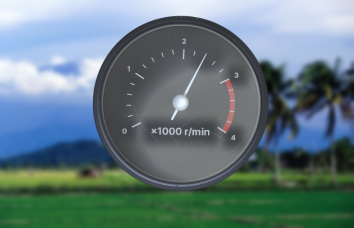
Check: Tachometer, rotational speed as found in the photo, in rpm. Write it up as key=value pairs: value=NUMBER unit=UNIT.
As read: value=2400 unit=rpm
